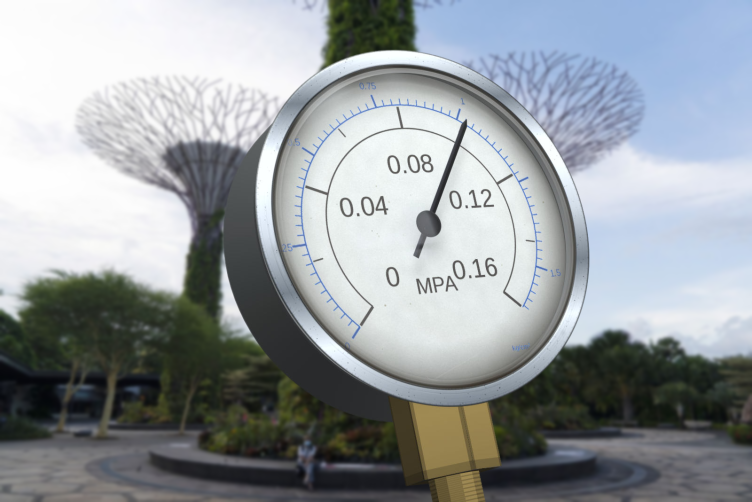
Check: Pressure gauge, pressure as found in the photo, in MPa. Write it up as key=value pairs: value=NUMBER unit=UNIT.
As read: value=0.1 unit=MPa
